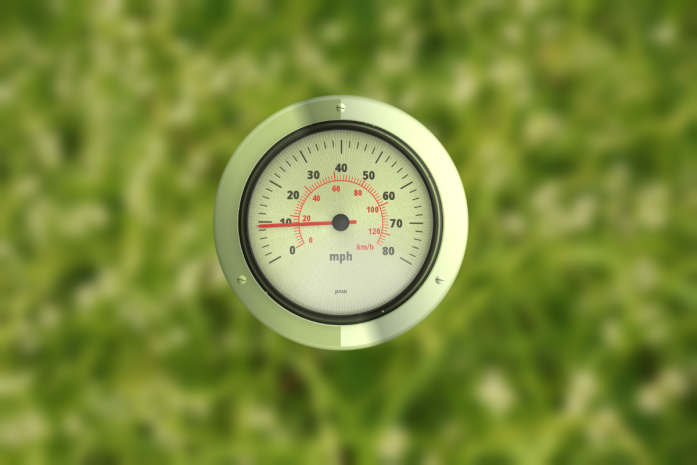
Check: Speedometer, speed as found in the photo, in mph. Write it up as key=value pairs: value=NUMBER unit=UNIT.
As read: value=9 unit=mph
